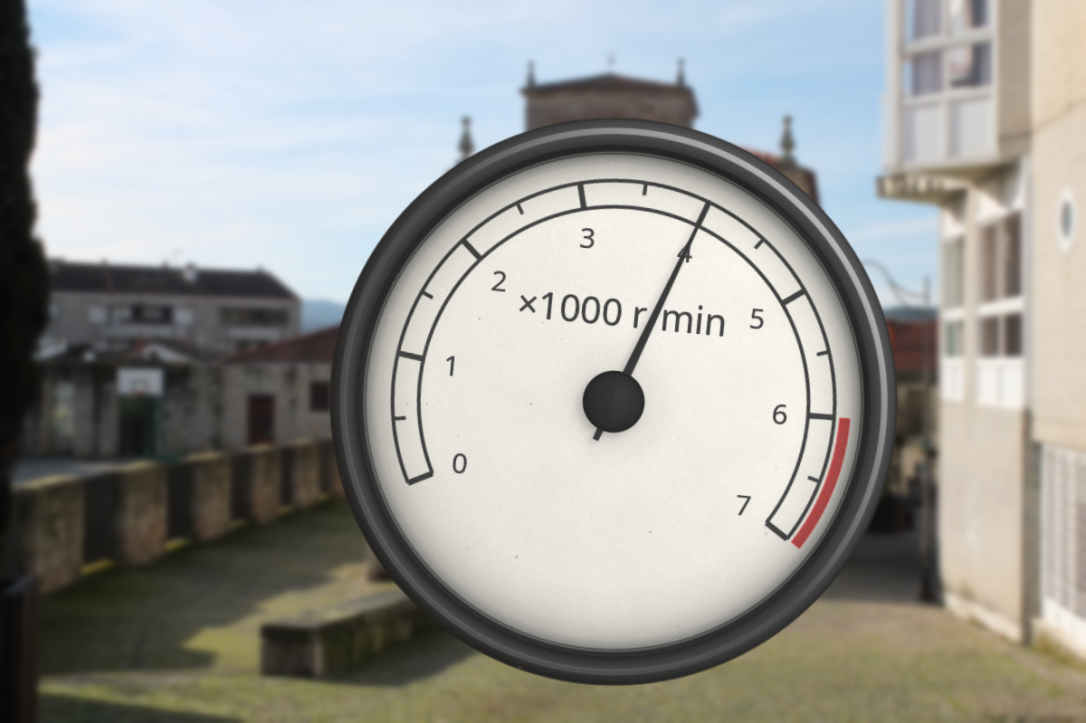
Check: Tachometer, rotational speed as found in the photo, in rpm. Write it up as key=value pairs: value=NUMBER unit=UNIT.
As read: value=4000 unit=rpm
